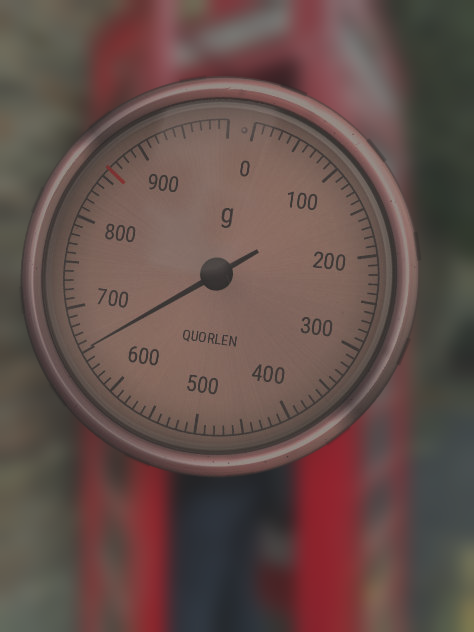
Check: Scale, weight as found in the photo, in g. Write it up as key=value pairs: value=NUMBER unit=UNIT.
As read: value=650 unit=g
